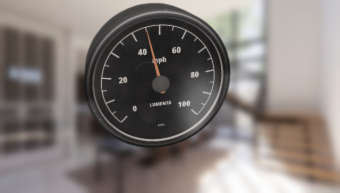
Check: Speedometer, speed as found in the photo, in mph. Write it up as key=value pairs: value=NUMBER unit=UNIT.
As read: value=45 unit=mph
